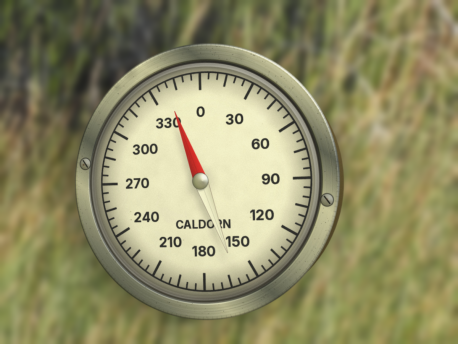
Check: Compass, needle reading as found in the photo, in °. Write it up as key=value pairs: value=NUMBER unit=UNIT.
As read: value=340 unit=°
